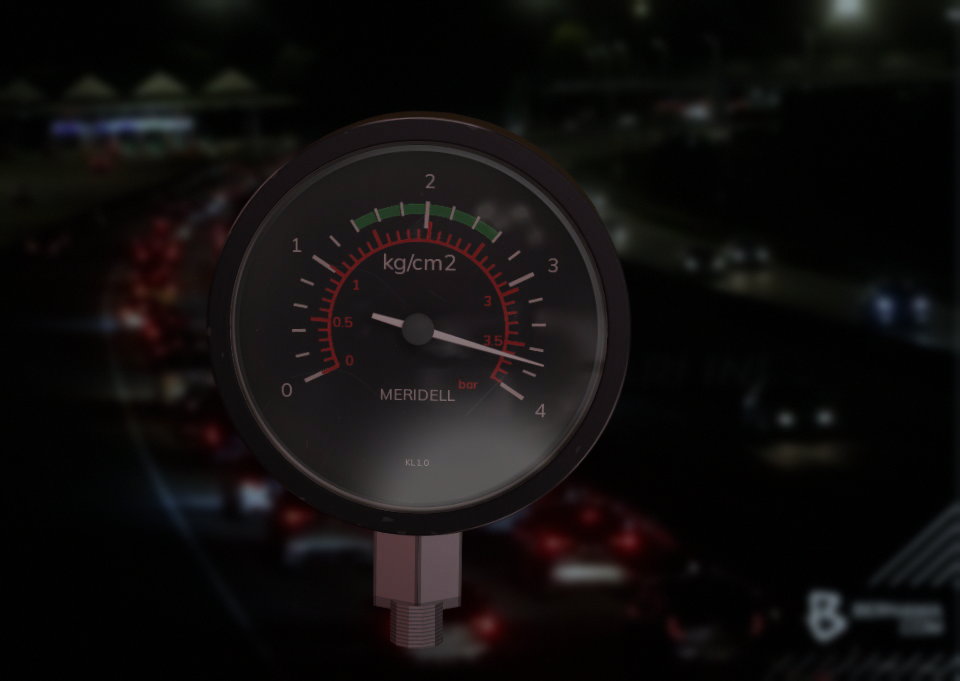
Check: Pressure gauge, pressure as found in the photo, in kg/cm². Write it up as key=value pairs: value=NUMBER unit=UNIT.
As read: value=3.7 unit=kg/cm²
